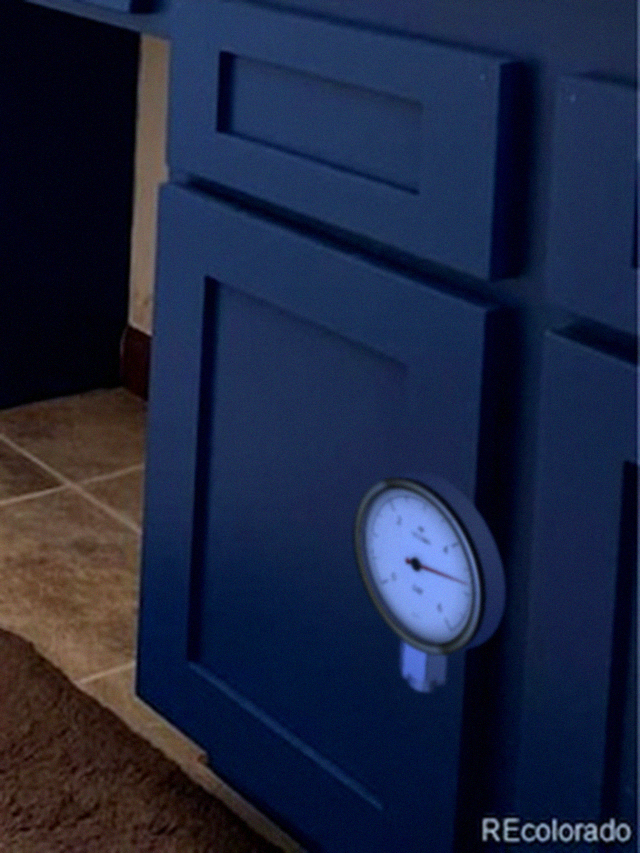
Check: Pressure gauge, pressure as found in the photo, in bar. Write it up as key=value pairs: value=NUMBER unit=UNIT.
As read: value=4.75 unit=bar
